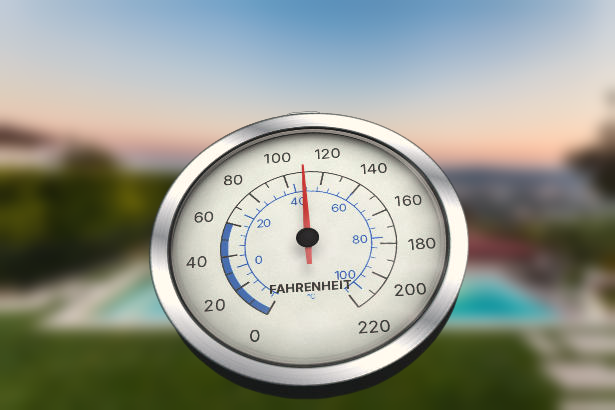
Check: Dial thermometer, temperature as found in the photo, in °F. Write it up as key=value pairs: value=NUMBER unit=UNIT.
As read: value=110 unit=°F
